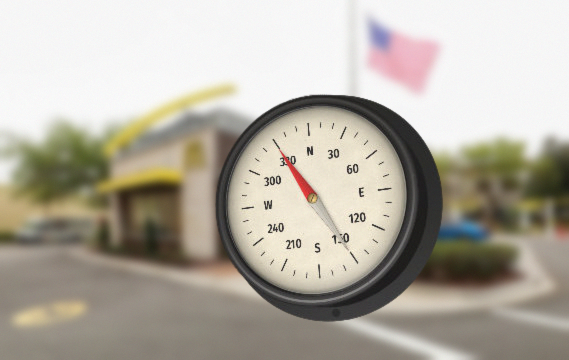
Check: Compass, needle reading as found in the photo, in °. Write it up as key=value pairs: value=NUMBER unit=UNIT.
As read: value=330 unit=°
